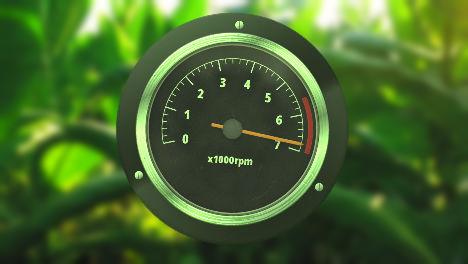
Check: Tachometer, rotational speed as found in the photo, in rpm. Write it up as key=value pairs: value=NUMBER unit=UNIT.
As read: value=6800 unit=rpm
